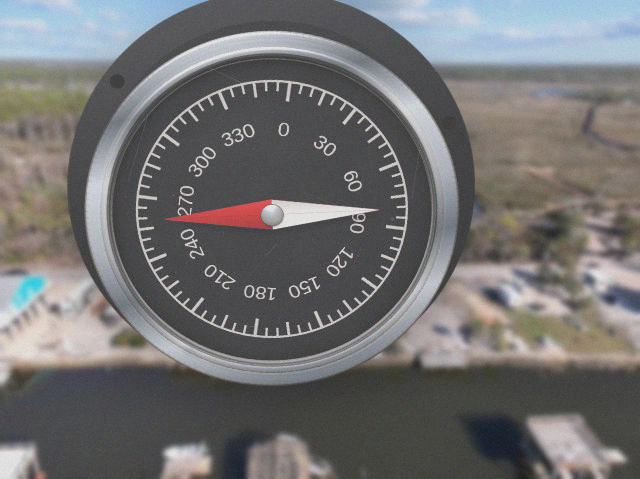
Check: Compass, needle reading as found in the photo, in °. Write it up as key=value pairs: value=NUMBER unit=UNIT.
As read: value=260 unit=°
